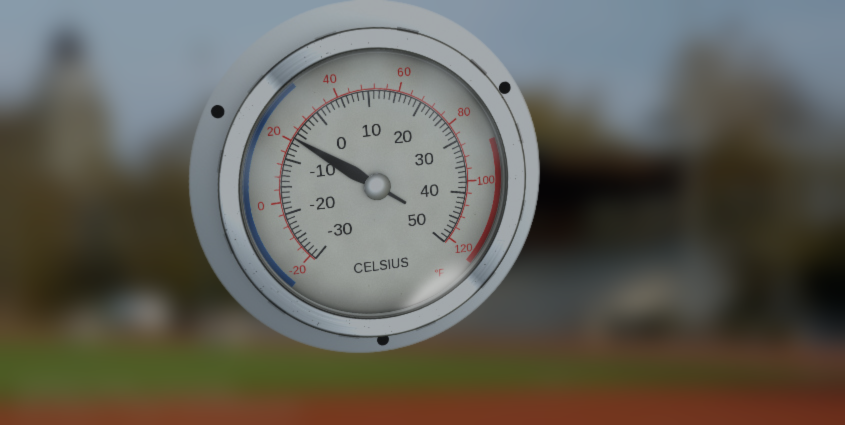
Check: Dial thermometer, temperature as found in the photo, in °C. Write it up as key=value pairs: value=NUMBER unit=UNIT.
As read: value=-6 unit=°C
